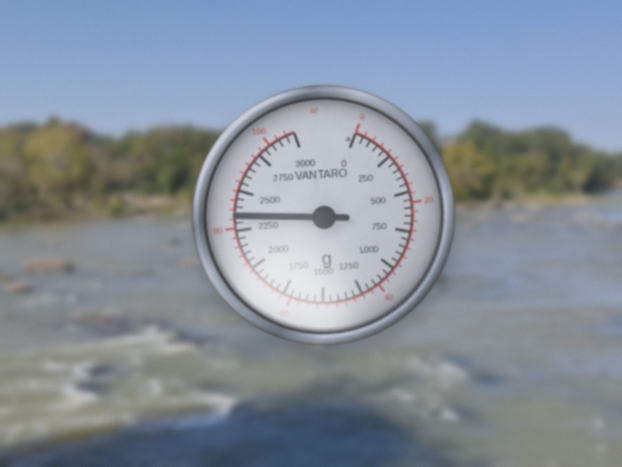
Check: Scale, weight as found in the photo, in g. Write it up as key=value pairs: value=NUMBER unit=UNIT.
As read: value=2350 unit=g
